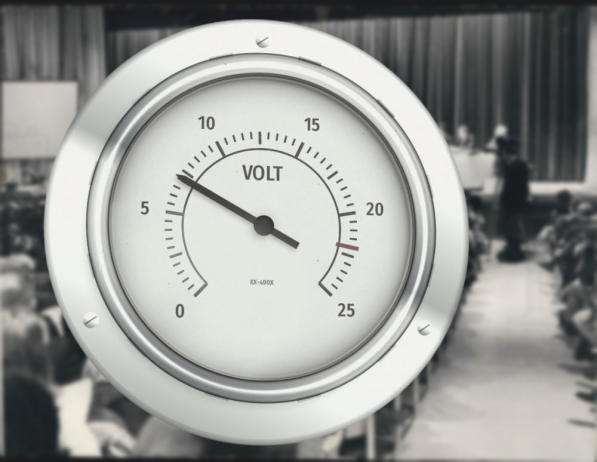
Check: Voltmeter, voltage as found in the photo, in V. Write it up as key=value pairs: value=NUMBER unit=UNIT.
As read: value=7 unit=V
